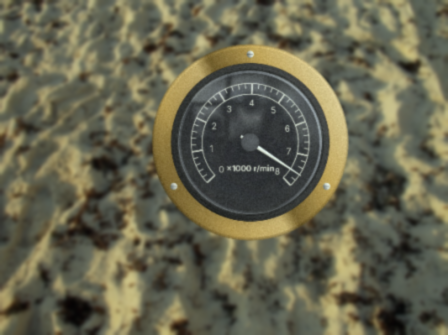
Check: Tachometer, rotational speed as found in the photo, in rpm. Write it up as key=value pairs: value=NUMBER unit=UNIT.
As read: value=7600 unit=rpm
